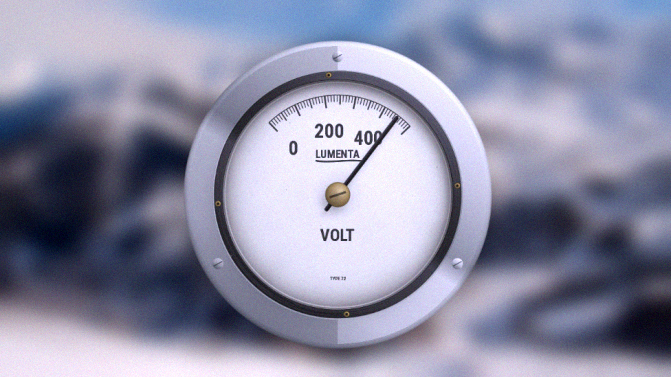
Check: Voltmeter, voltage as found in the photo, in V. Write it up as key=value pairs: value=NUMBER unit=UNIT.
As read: value=450 unit=V
